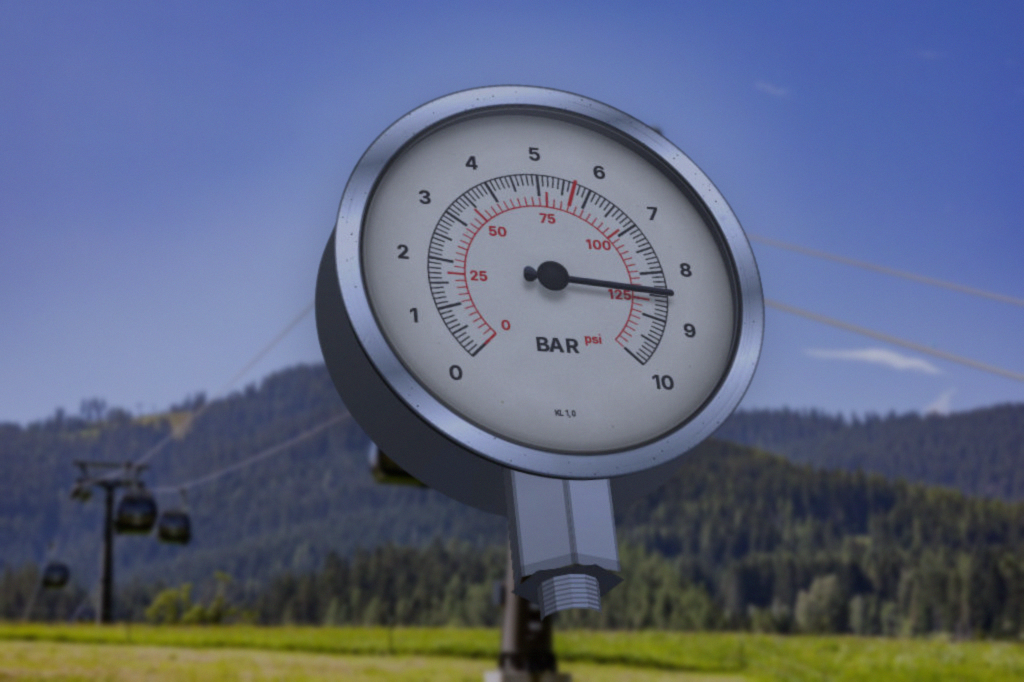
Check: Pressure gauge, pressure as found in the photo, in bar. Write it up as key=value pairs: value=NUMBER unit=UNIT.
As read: value=8.5 unit=bar
